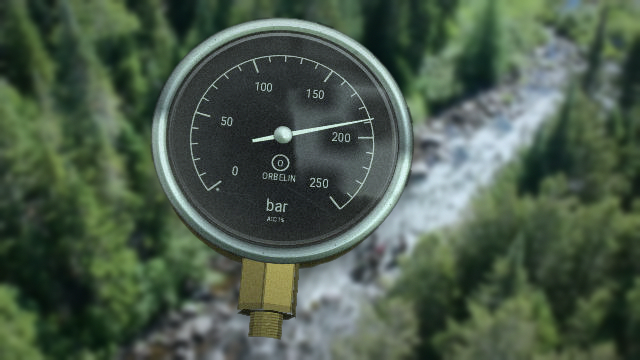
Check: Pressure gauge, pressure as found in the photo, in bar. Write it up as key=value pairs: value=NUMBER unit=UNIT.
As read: value=190 unit=bar
